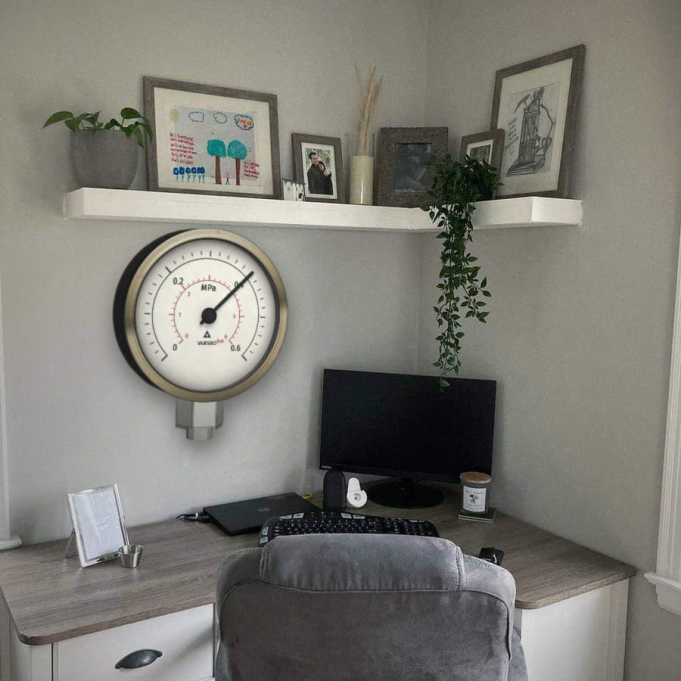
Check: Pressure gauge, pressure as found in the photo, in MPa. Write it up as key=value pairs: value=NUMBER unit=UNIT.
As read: value=0.4 unit=MPa
